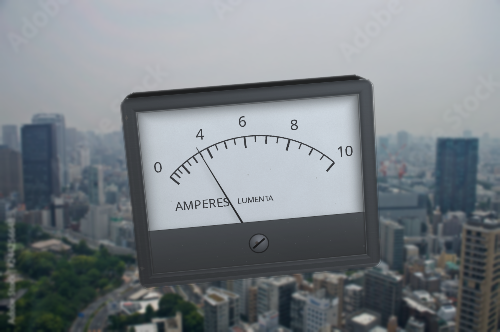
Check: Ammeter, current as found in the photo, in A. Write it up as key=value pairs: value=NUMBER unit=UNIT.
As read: value=3.5 unit=A
